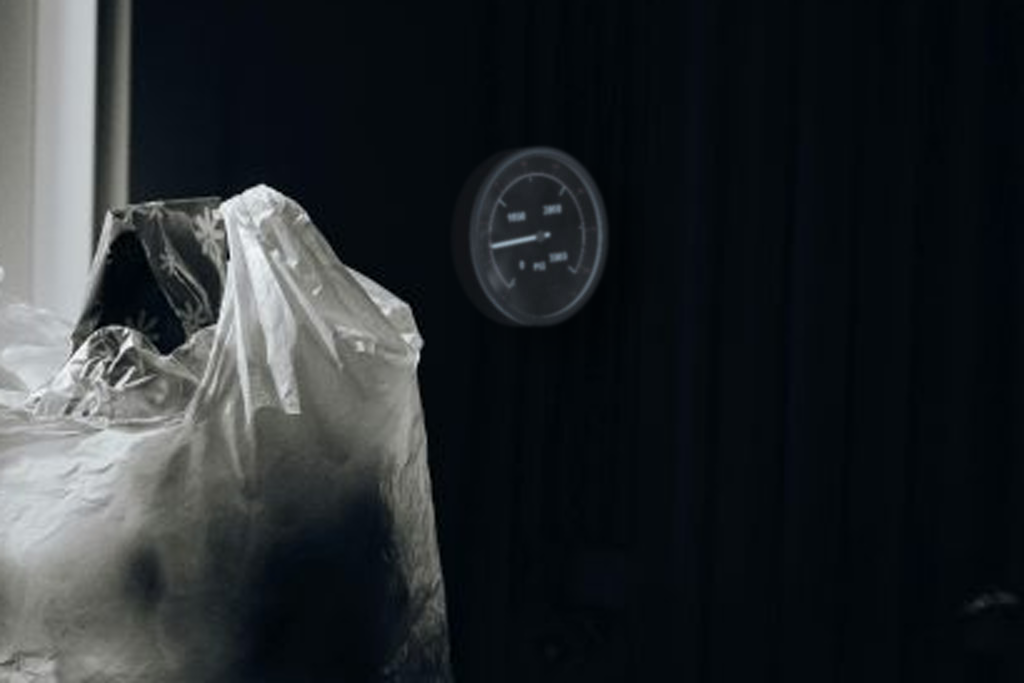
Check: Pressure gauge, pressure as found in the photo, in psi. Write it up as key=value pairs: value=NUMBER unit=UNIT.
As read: value=500 unit=psi
